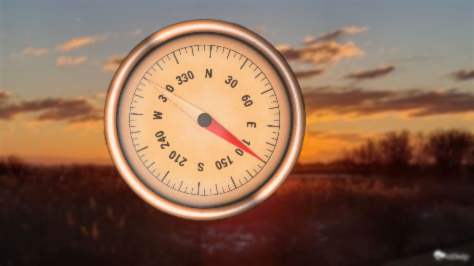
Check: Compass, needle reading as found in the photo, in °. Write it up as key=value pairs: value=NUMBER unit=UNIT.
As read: value=120 unit=°
